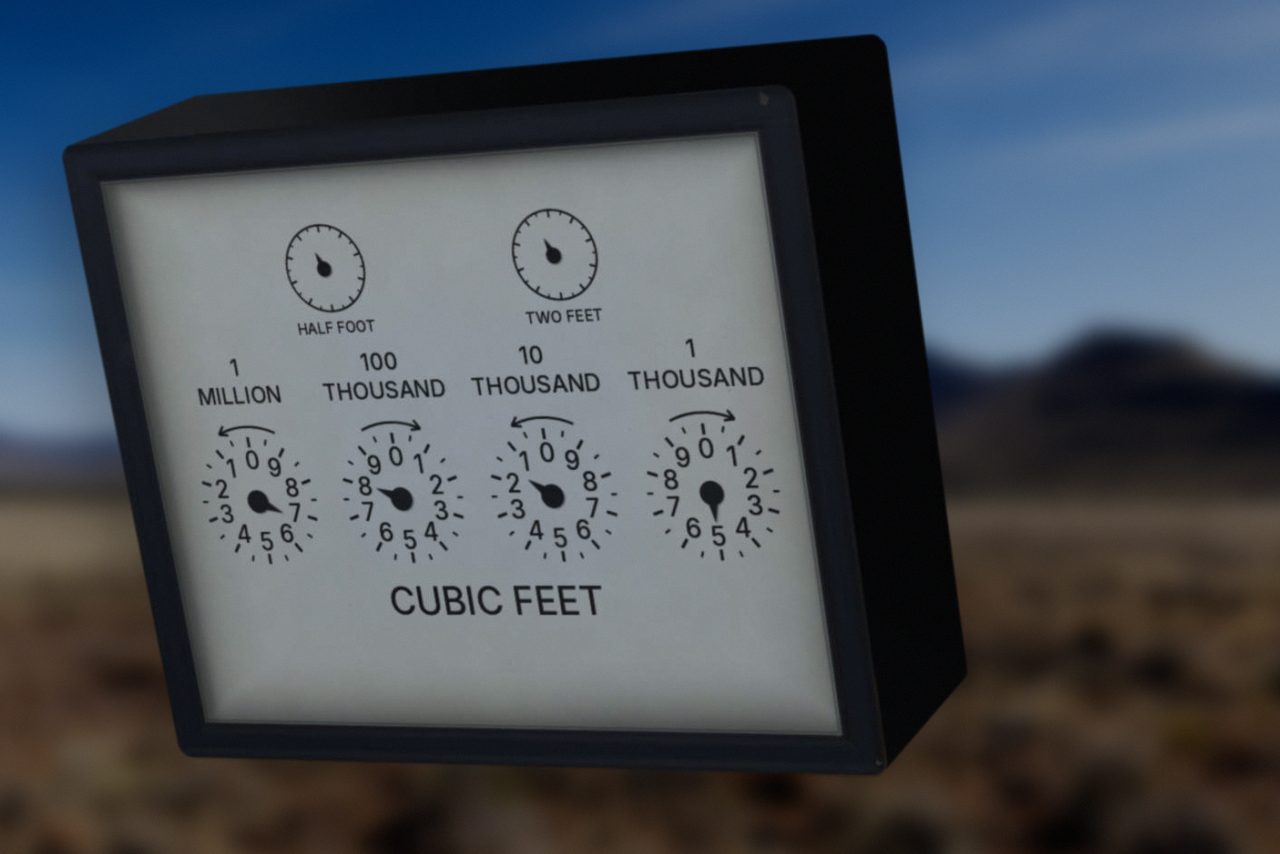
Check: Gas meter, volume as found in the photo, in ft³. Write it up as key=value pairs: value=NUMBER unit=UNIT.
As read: value=681500 unit=ft³
